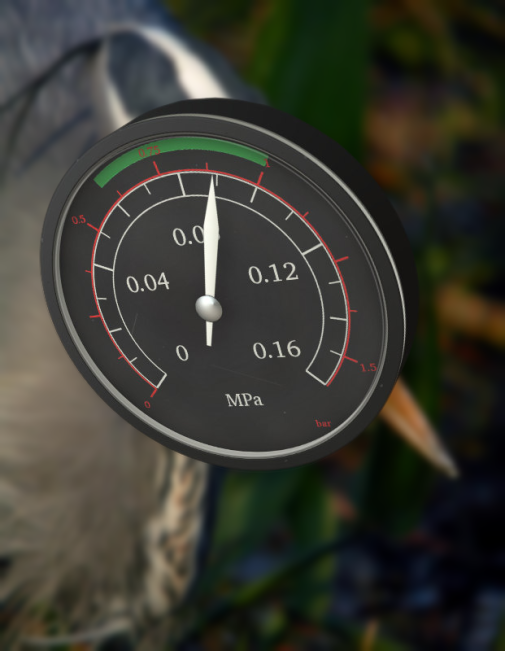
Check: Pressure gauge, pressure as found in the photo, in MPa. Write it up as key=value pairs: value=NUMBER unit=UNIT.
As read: value=0.09 unit=MPa
